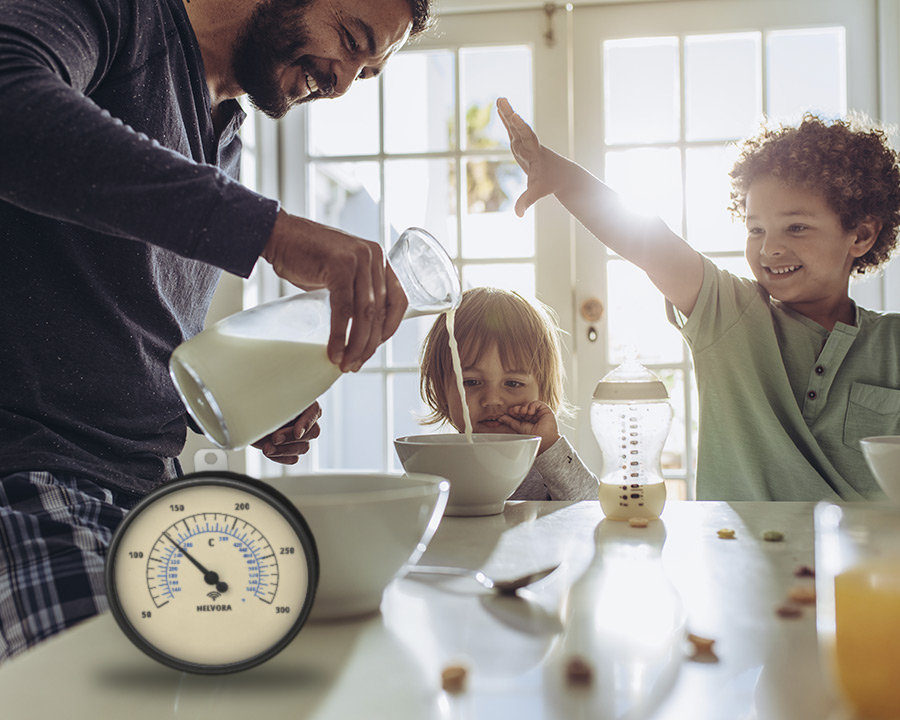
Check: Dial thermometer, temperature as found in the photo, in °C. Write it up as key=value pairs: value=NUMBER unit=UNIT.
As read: value=130 unit=°C
